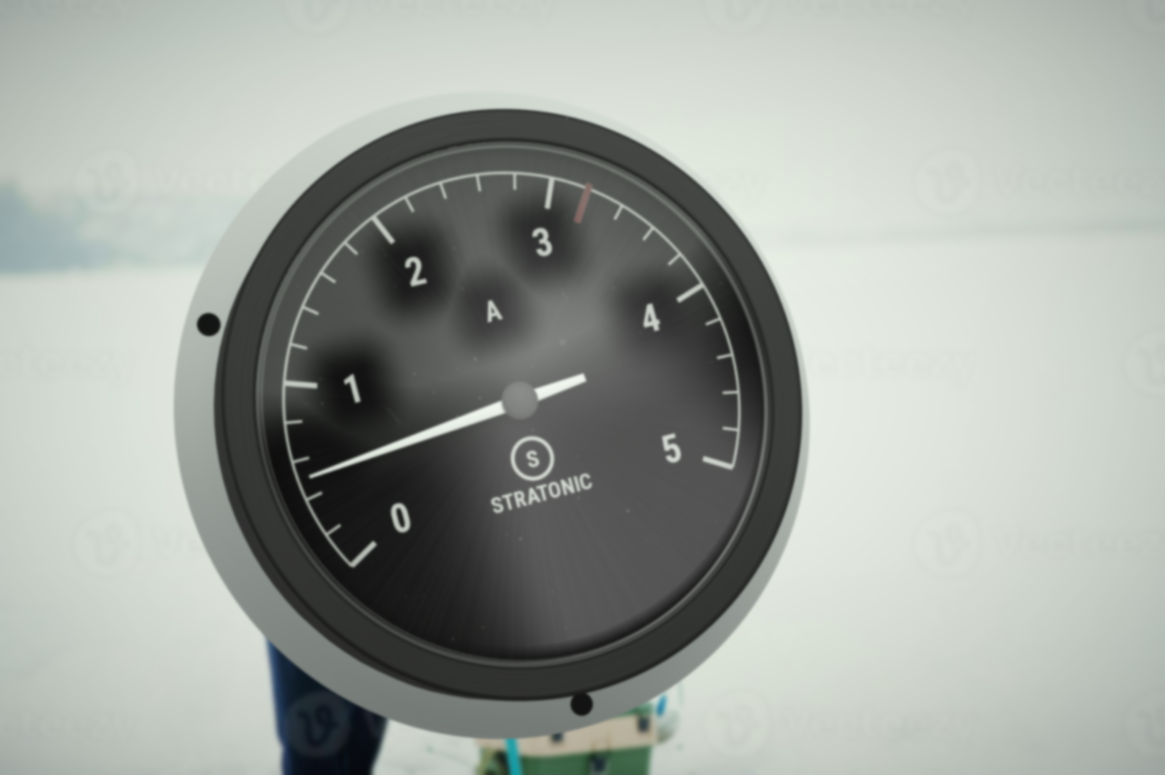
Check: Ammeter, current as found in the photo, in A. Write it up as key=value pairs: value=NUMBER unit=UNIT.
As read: value=0.5 unit=A
